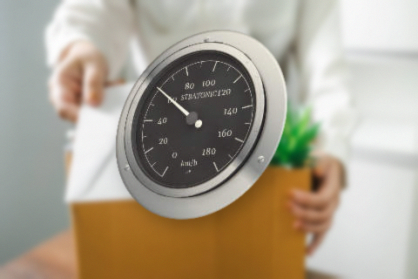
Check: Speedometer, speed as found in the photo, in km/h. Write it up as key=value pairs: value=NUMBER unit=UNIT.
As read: value=60 unit=km/h
